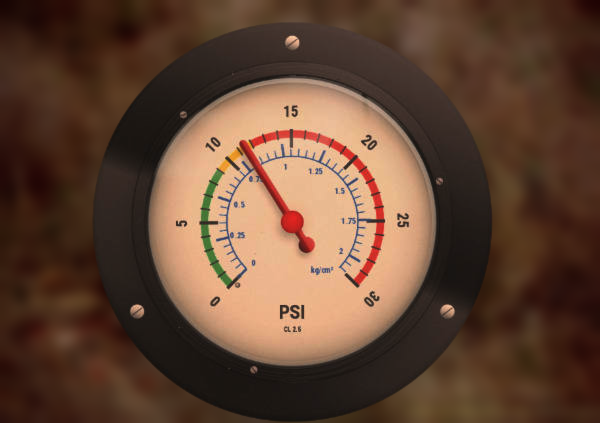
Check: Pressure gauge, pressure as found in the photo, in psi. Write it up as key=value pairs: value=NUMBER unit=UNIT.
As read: value=11.5 unit=psi
